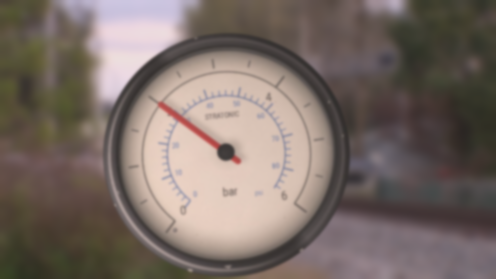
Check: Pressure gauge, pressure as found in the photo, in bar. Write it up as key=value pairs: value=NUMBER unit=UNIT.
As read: value=2 unit=bar
